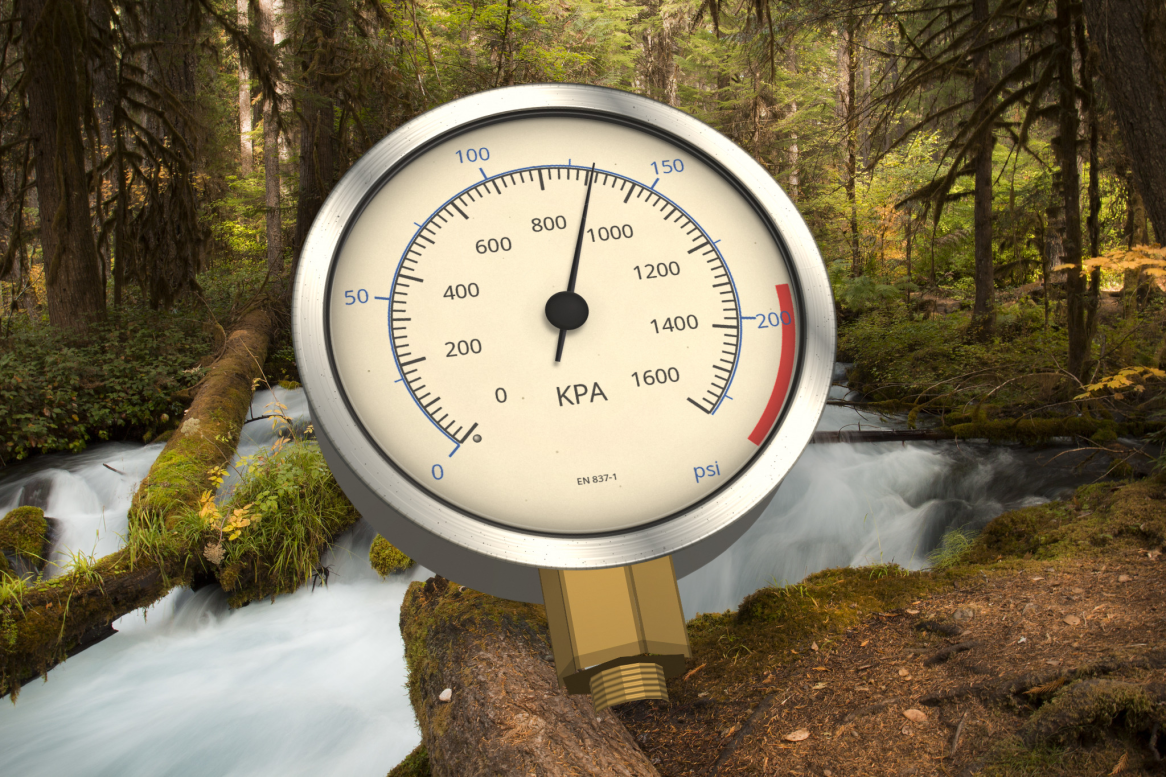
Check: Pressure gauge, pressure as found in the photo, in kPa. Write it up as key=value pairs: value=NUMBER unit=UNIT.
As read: value=910 unit=kPa
